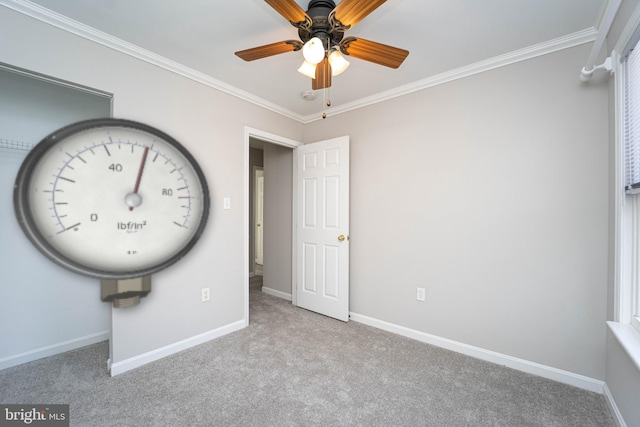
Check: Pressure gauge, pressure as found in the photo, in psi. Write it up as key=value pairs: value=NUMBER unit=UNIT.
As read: value=55 unit=psi
